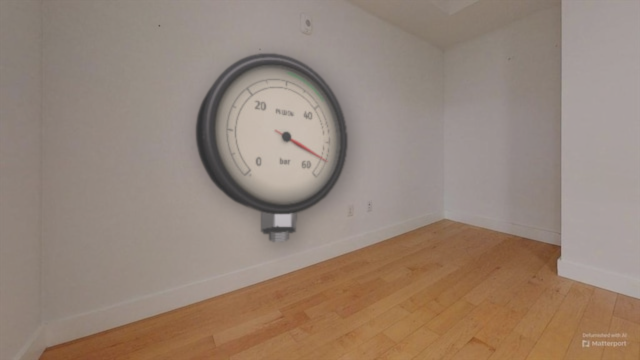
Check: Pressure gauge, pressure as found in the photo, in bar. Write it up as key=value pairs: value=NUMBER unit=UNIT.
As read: value=55 unit=bar
